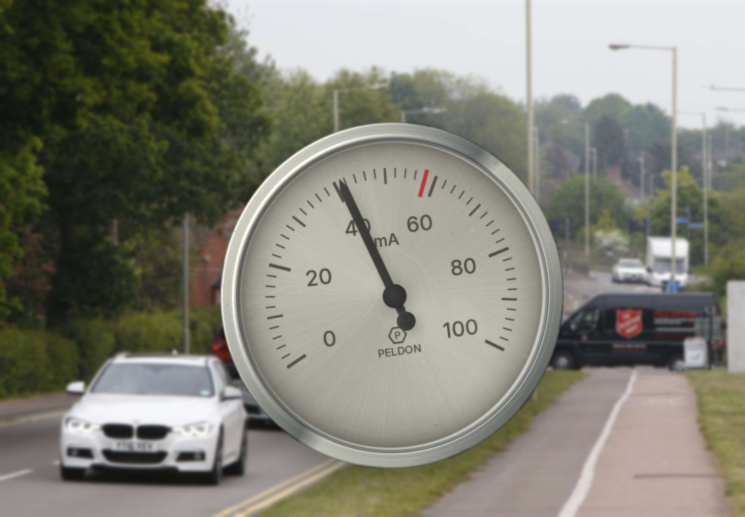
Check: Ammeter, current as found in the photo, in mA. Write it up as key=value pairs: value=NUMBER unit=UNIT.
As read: value=41 unit=mA
